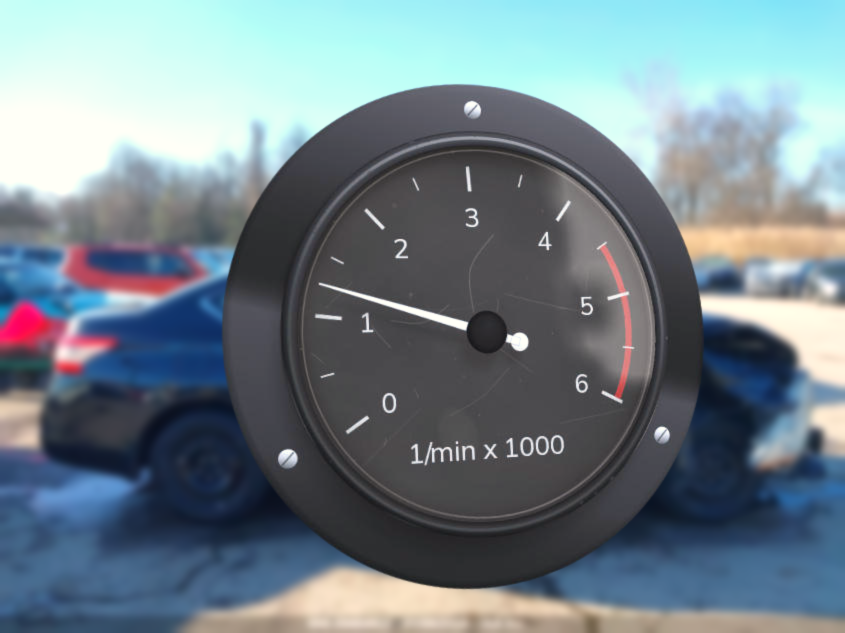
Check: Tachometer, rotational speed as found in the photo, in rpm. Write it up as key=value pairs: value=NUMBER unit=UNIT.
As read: value=1250 unit=rpm
